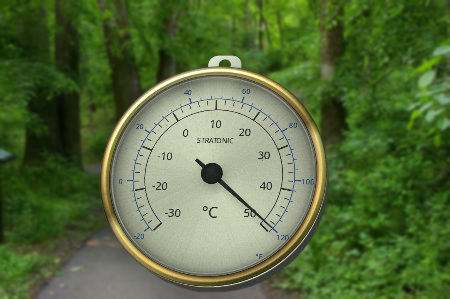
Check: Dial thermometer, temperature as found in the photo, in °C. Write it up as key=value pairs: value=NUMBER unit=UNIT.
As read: value=49 unit=°C
